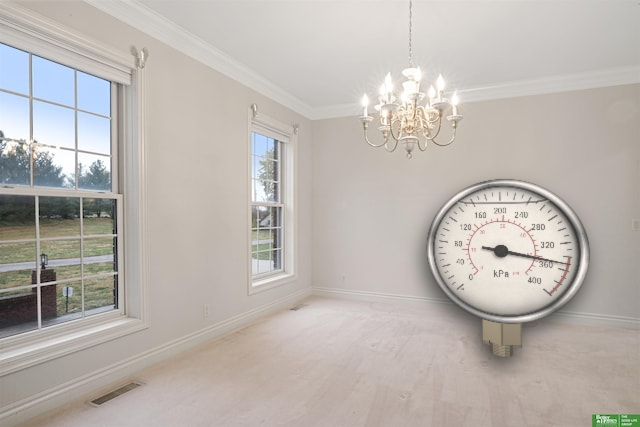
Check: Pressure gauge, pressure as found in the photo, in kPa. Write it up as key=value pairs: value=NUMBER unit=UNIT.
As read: value=350 unit=kPa
